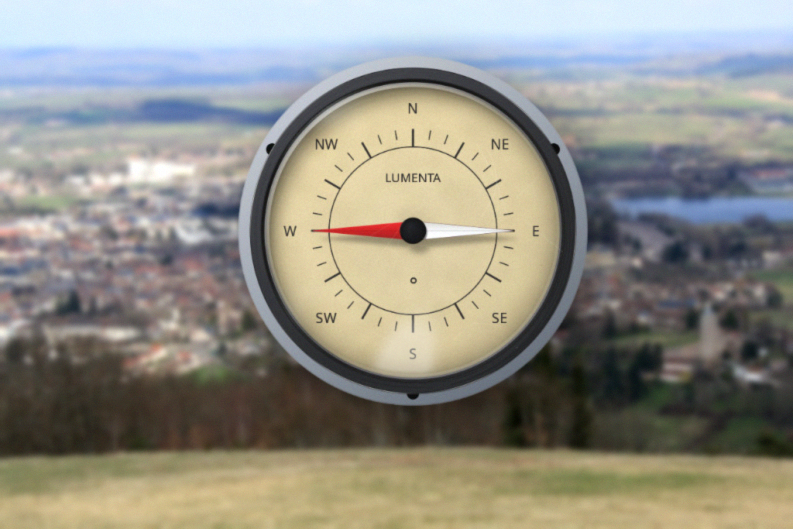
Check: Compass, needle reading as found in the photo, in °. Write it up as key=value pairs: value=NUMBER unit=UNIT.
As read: value=270 unit=°
